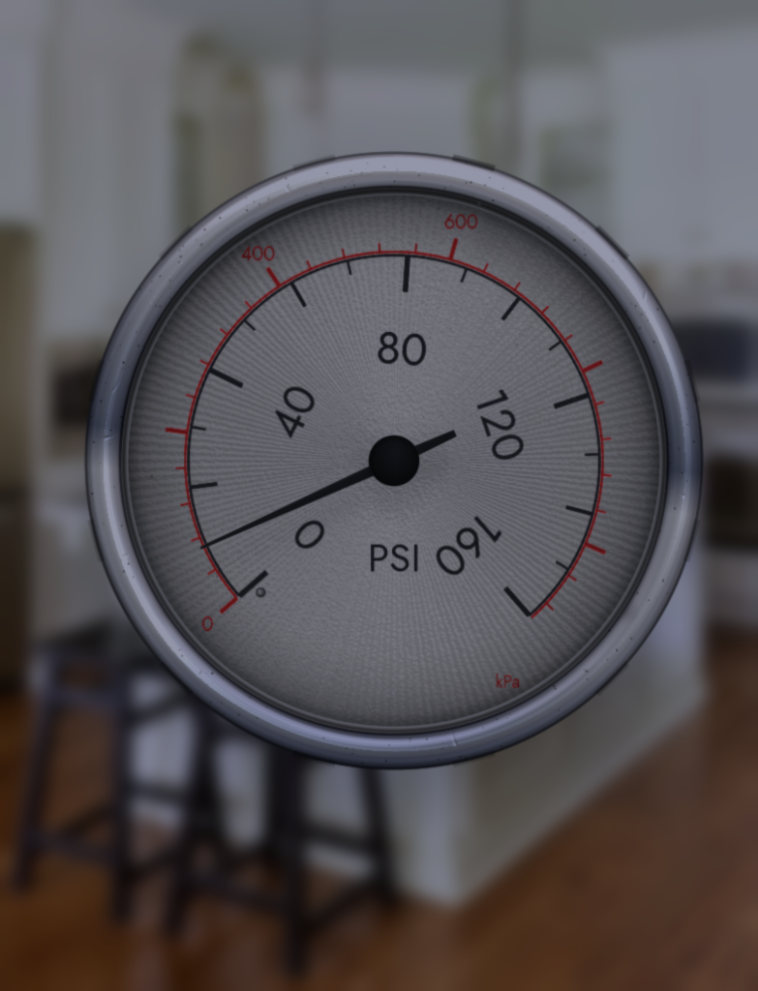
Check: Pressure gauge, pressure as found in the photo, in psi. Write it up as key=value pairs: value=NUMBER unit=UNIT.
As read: value=10 unit=psi
